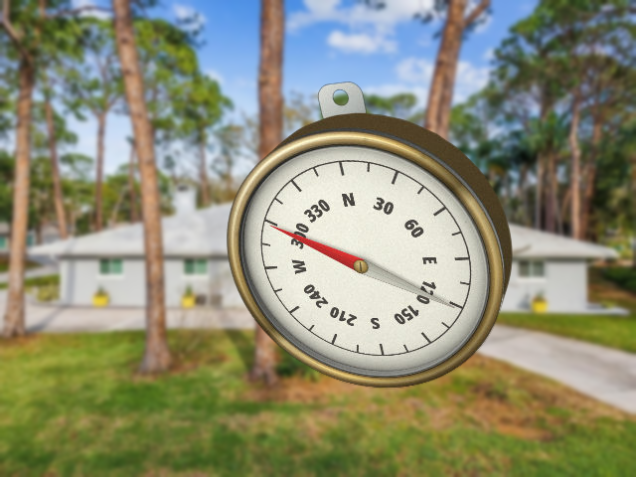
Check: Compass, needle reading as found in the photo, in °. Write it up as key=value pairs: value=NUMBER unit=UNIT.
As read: value=300 unit=°
